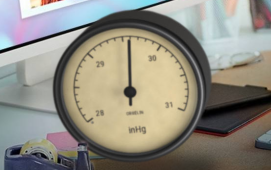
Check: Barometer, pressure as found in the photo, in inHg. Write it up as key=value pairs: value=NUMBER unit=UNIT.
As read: value=29.6 unit=inHg
